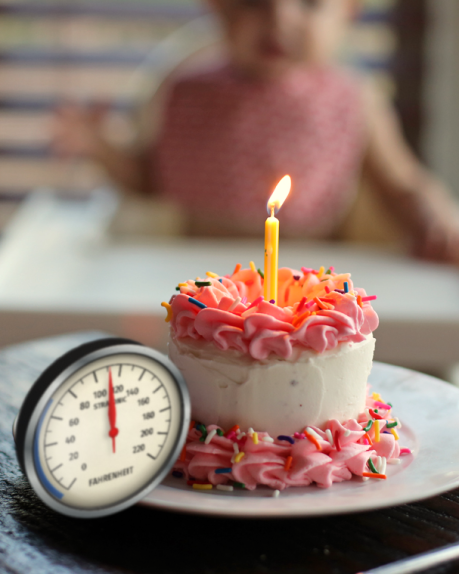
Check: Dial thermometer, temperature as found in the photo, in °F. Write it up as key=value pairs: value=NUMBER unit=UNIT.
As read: value=110 unit=°F
